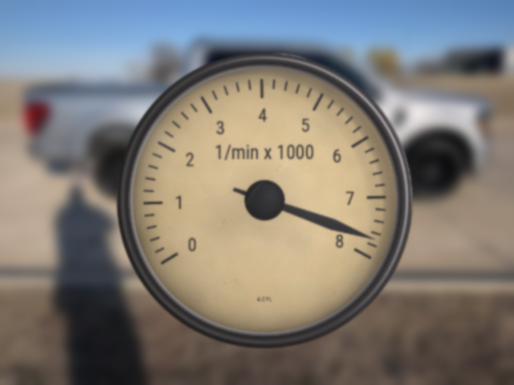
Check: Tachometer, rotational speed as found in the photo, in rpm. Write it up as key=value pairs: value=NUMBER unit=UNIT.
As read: value=7700 unit=rpm
